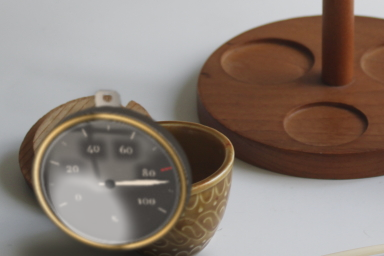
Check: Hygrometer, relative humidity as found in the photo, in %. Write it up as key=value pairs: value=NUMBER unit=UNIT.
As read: value=85 unit=%
